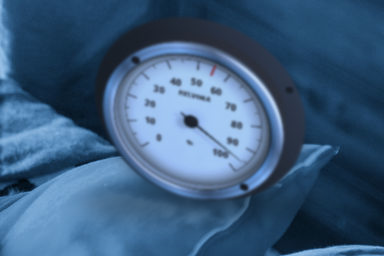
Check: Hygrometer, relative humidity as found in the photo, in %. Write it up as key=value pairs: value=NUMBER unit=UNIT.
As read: value=95 unit=%
